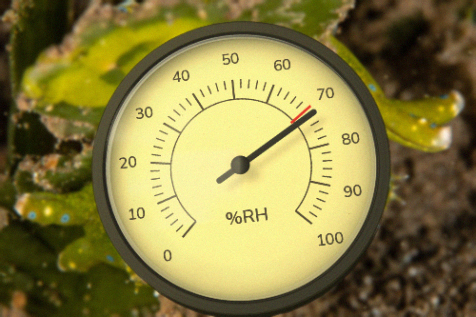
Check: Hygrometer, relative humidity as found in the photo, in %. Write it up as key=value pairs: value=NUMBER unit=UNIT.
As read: value=72 unit=%
